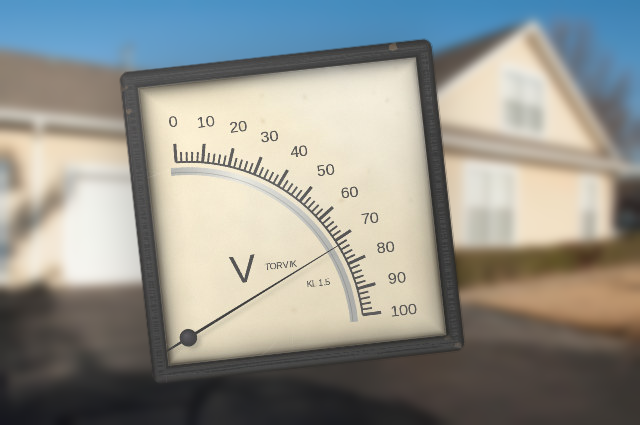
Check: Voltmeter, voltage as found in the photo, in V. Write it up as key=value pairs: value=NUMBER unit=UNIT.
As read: value=72 unit=V
